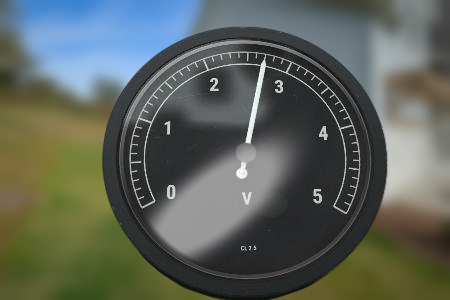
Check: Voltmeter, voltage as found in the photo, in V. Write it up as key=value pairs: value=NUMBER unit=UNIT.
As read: value=2.7 unit=V
